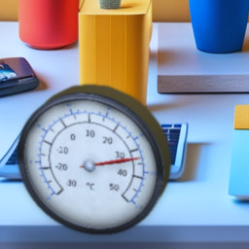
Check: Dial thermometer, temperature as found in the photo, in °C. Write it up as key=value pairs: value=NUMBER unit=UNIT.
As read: value=32.5 unit=°C
